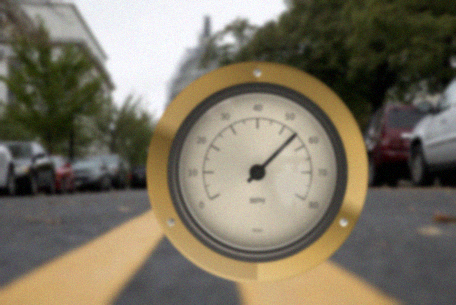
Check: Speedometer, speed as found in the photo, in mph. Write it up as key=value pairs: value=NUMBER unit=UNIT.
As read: value=55 unit=mph
